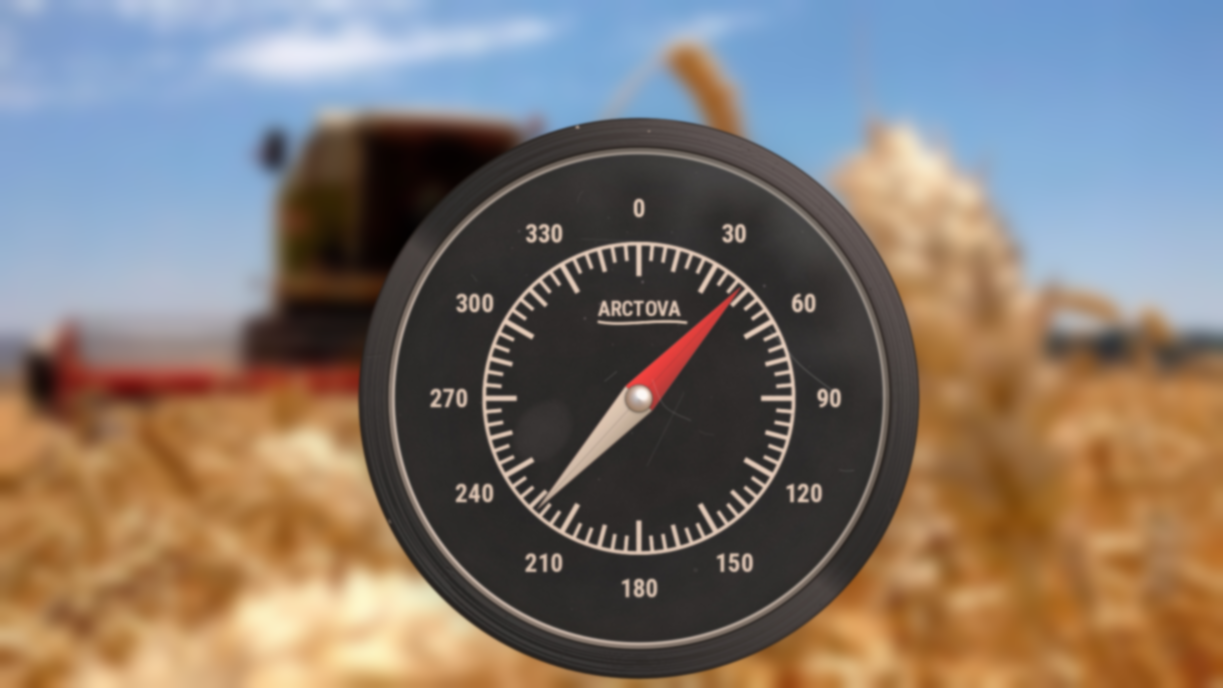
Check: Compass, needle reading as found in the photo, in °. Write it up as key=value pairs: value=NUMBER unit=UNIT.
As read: value=42.5 unit=°
